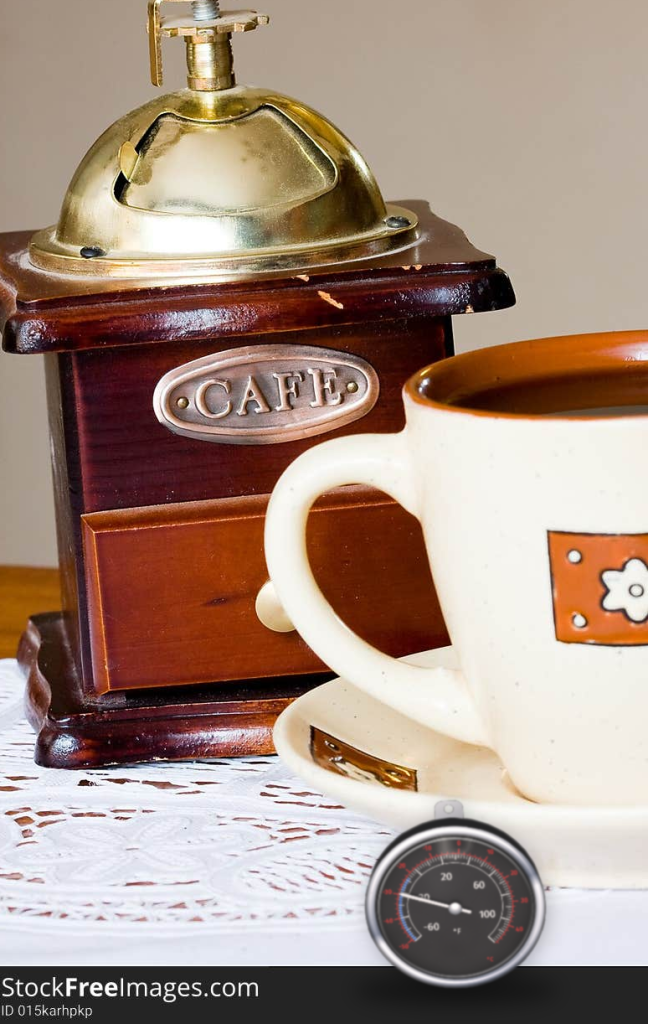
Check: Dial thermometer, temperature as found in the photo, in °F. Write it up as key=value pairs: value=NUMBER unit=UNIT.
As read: value=-20 unit=°F
